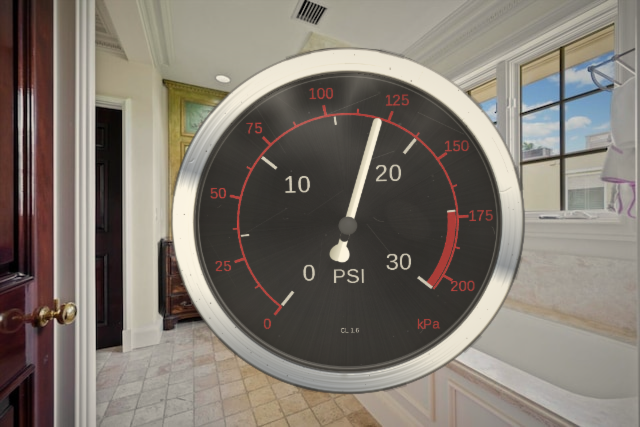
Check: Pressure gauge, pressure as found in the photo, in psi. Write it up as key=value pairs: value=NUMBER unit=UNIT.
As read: value=17.5 unit=psi
